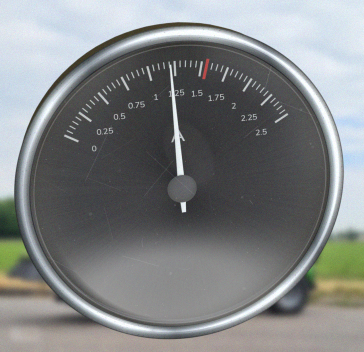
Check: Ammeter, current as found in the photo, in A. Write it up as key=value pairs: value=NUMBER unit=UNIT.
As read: value=1.2 unit=A
